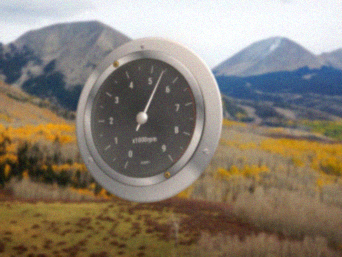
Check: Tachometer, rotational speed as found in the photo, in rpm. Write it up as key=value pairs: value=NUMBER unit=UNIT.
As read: value=5500 unit=rpm
